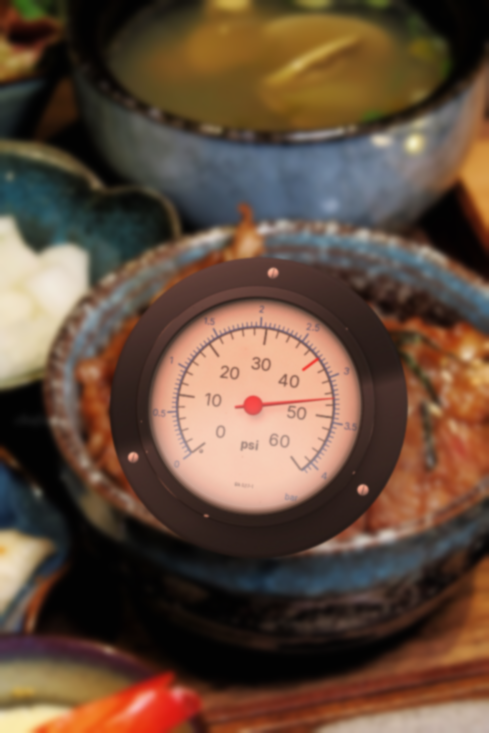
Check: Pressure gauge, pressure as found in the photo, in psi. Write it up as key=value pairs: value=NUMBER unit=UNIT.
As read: value=47 unit=psi
